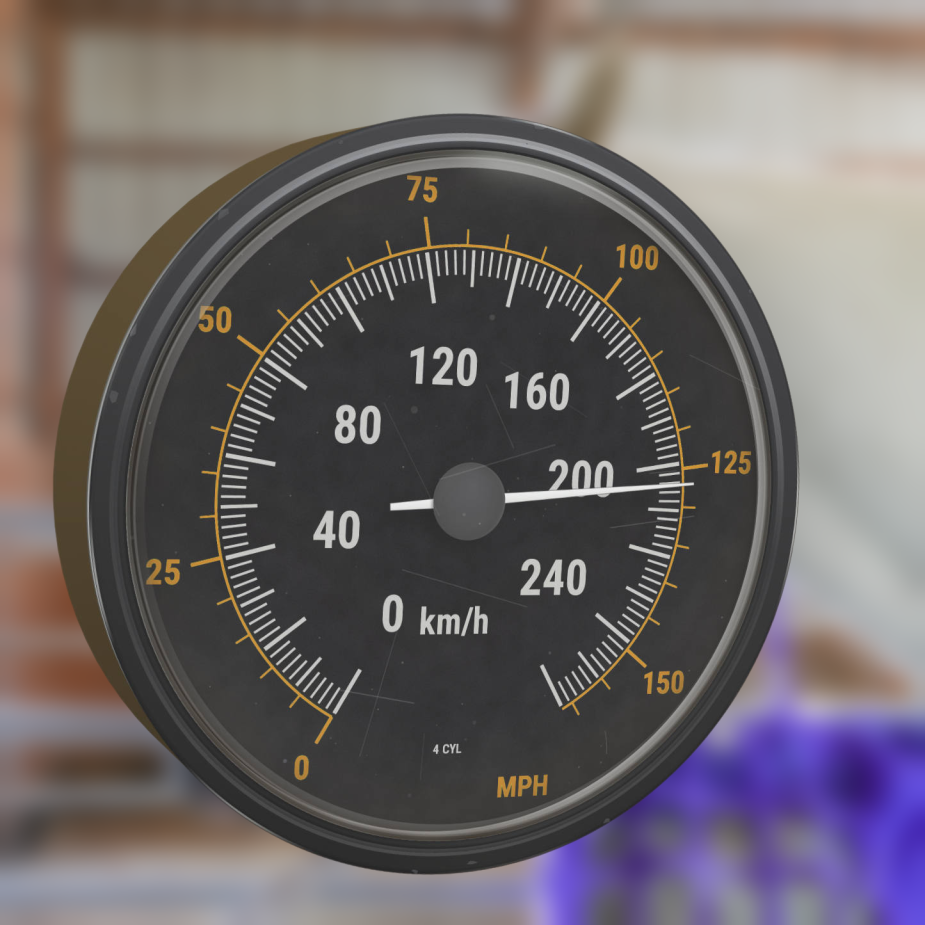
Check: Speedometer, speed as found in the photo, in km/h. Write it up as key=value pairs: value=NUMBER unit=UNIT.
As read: value=204 unit=km/h
